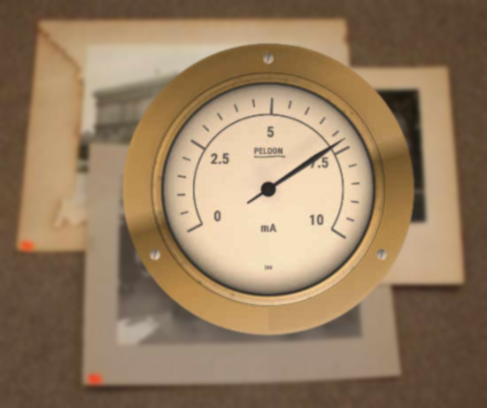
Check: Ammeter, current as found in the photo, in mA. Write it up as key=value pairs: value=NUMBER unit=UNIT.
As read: value=7.25 unit=mA
